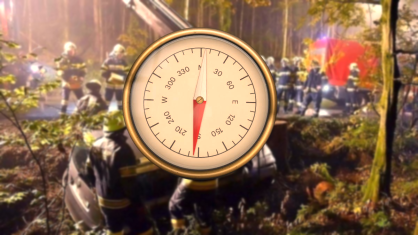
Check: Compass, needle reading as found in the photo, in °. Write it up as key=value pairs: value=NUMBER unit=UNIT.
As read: value=185 unit=°
